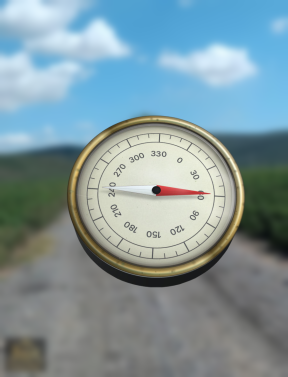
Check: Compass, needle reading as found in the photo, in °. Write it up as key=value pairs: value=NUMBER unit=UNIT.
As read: value=60 unit=°
